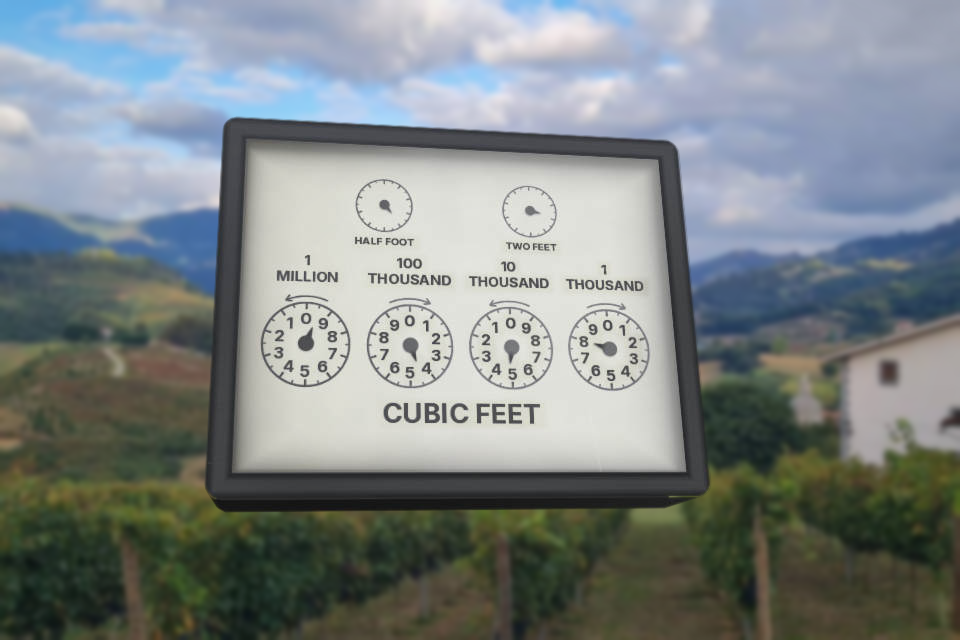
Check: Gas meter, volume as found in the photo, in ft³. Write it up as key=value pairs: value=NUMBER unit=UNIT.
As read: value=944800 unit=ft³
